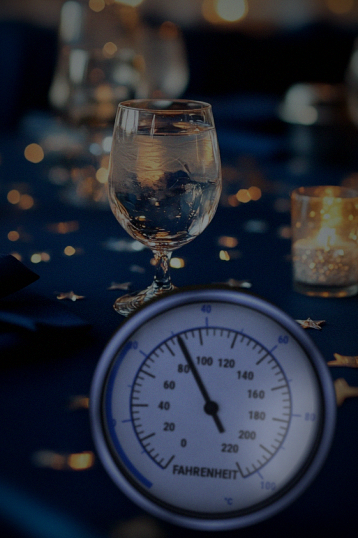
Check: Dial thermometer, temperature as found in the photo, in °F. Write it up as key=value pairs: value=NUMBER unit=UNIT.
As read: value=88 unit=°F
